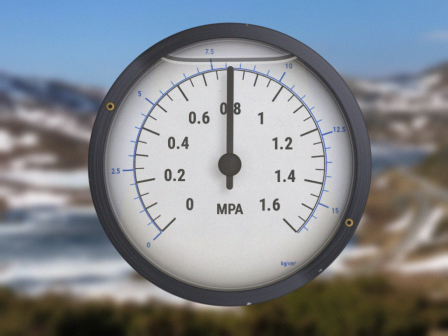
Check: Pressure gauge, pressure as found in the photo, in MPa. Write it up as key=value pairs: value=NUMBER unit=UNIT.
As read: value=0.8 unit=MPa
